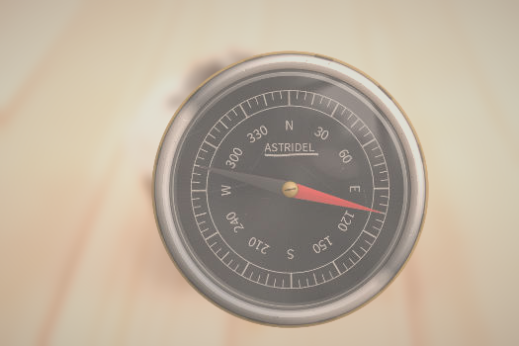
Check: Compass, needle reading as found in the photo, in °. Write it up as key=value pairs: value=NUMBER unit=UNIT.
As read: value=105 unit=°
